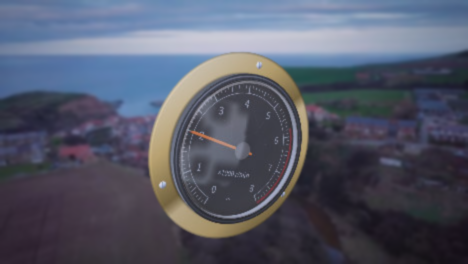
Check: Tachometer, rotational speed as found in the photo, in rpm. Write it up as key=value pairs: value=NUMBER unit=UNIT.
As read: value=2000 unit=rpm
